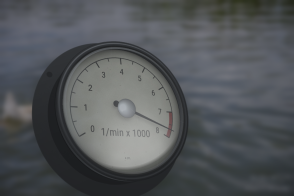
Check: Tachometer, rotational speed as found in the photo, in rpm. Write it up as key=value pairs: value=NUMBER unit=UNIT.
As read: value=7750 unit=rpm
